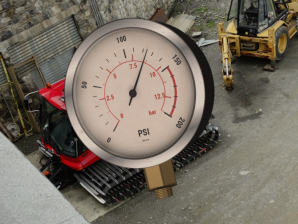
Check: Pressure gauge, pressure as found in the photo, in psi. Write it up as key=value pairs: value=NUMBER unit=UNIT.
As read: value=125 unit=psi
